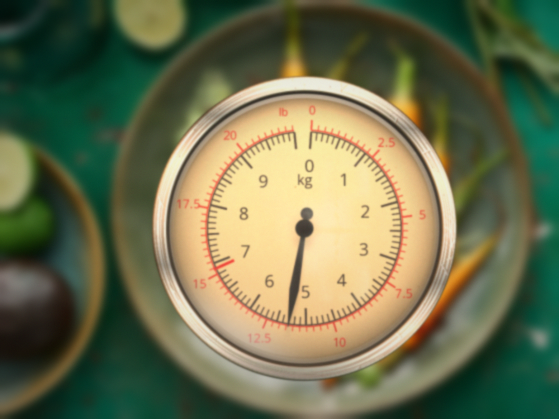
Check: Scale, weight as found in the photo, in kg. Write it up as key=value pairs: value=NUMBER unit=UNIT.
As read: value=5.3 unit=kg
